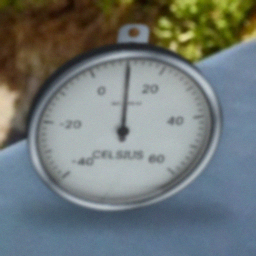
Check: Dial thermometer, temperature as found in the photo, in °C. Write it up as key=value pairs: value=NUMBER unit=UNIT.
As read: value=10 unit=°C
